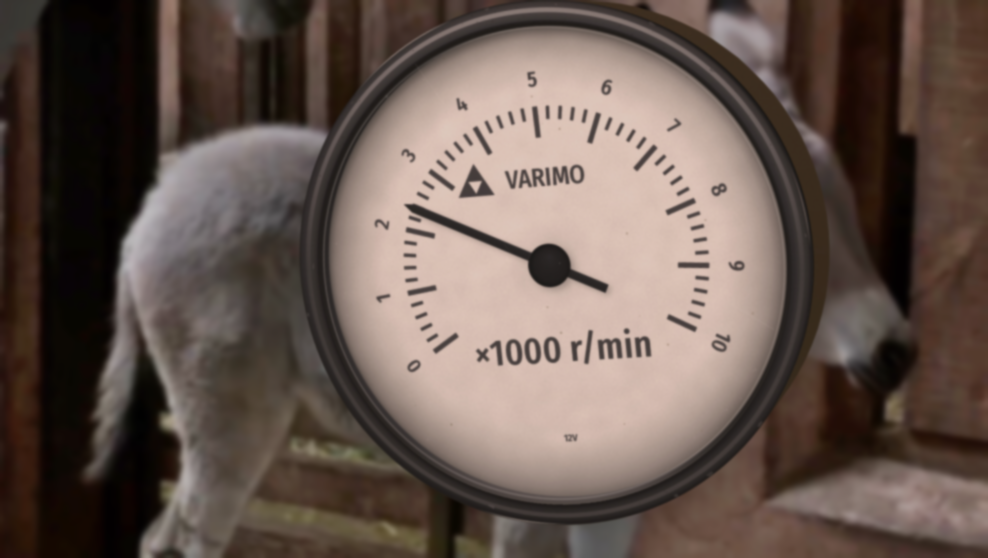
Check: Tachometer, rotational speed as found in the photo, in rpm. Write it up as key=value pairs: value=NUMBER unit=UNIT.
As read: value=2400 unit=rpm
